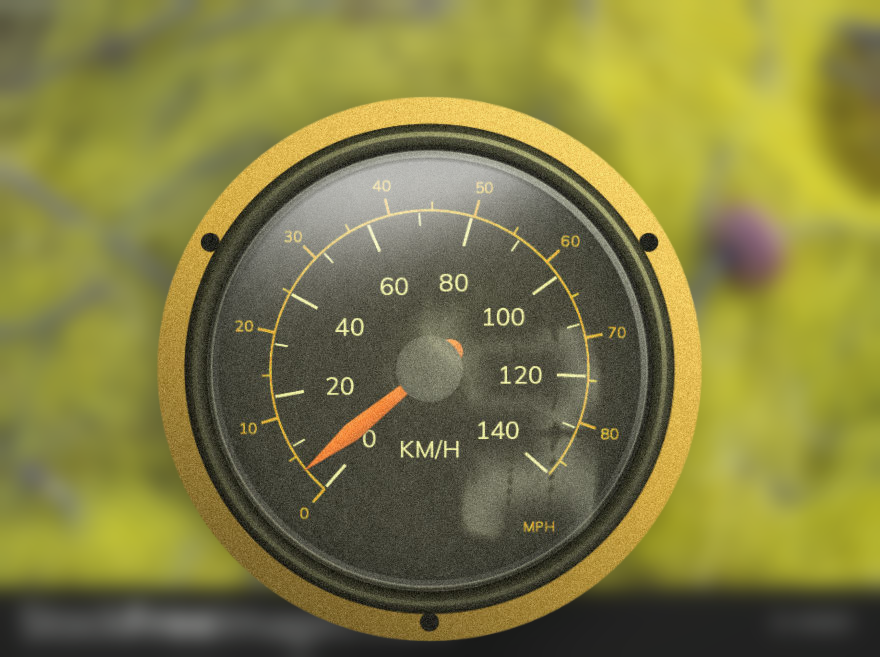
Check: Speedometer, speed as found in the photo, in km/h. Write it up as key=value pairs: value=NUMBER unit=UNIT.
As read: value=5 unit=km/h
